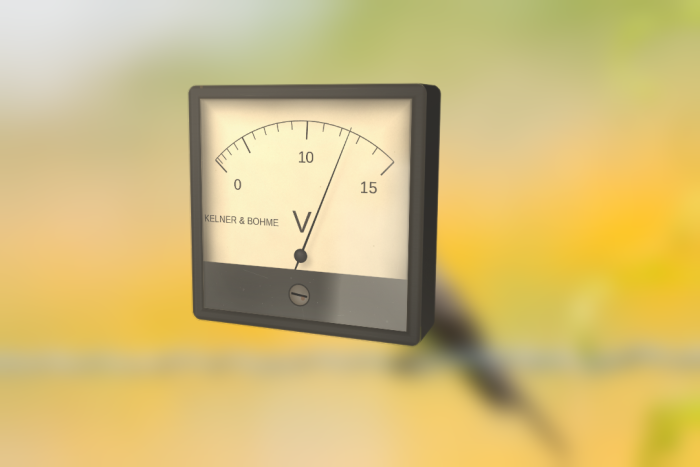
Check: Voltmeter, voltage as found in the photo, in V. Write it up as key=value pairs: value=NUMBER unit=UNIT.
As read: value=12.5 unit=V
